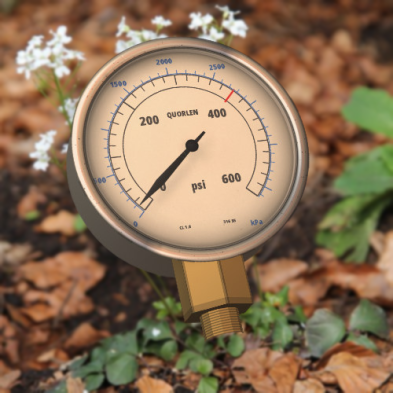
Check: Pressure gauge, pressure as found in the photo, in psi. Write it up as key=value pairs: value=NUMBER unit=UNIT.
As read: value=10 unit=psi
